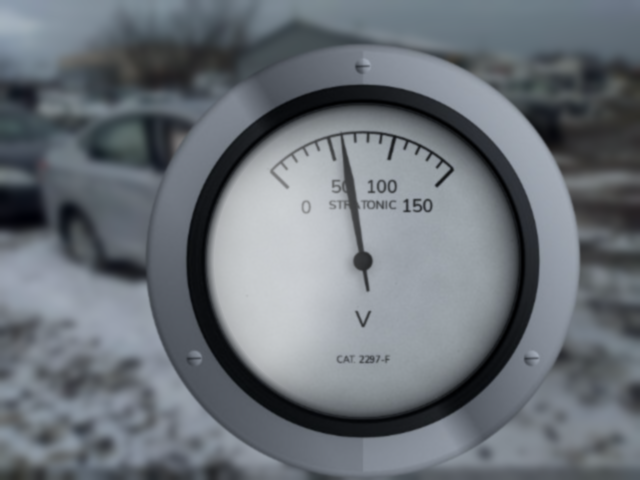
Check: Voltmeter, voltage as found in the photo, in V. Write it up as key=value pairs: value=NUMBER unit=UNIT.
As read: value=60 unit=V
